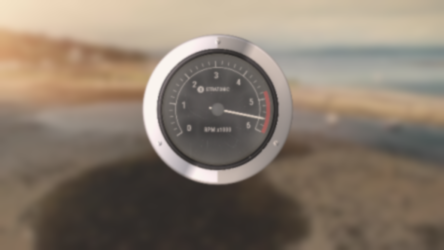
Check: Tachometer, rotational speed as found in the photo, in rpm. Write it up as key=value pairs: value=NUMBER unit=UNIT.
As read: value=5600 unit=rpm
